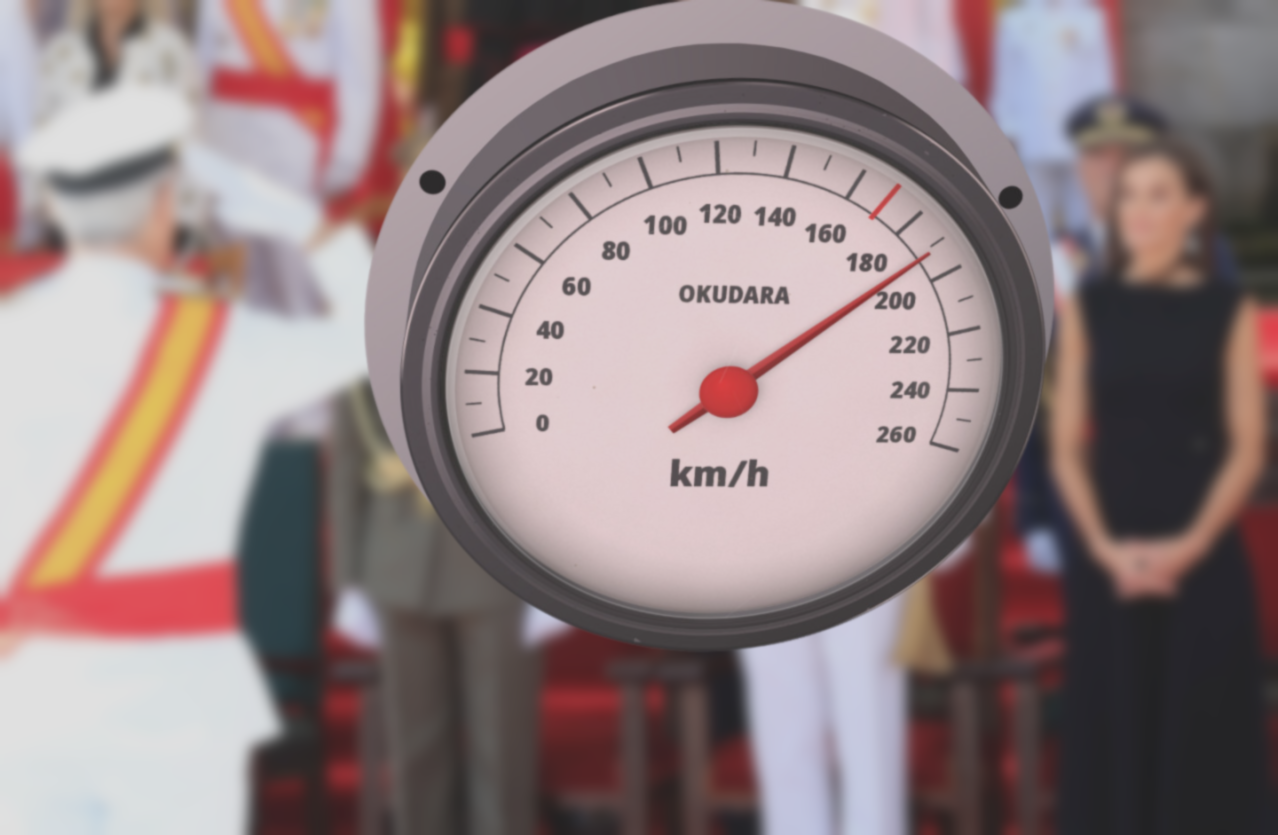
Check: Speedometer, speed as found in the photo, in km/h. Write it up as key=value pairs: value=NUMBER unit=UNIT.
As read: value=190 unit=km/h
